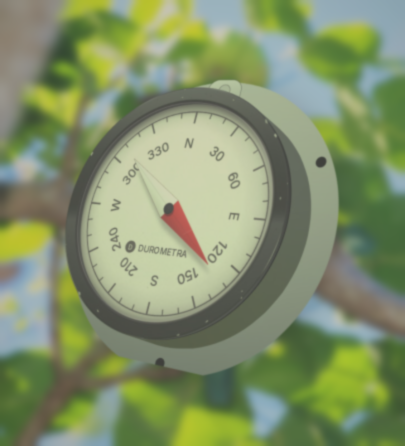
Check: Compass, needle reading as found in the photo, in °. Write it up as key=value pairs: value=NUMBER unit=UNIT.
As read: value=130 unit=°
